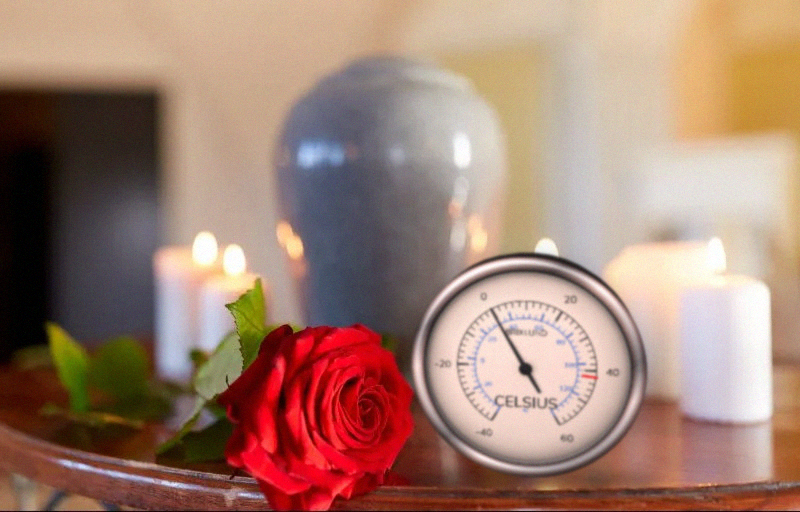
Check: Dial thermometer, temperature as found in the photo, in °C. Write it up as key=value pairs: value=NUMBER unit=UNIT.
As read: value=0 unit=°C
